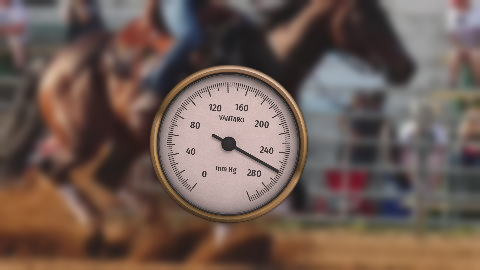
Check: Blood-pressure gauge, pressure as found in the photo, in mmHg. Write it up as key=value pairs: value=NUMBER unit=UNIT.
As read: value=260 unit=mmHg
